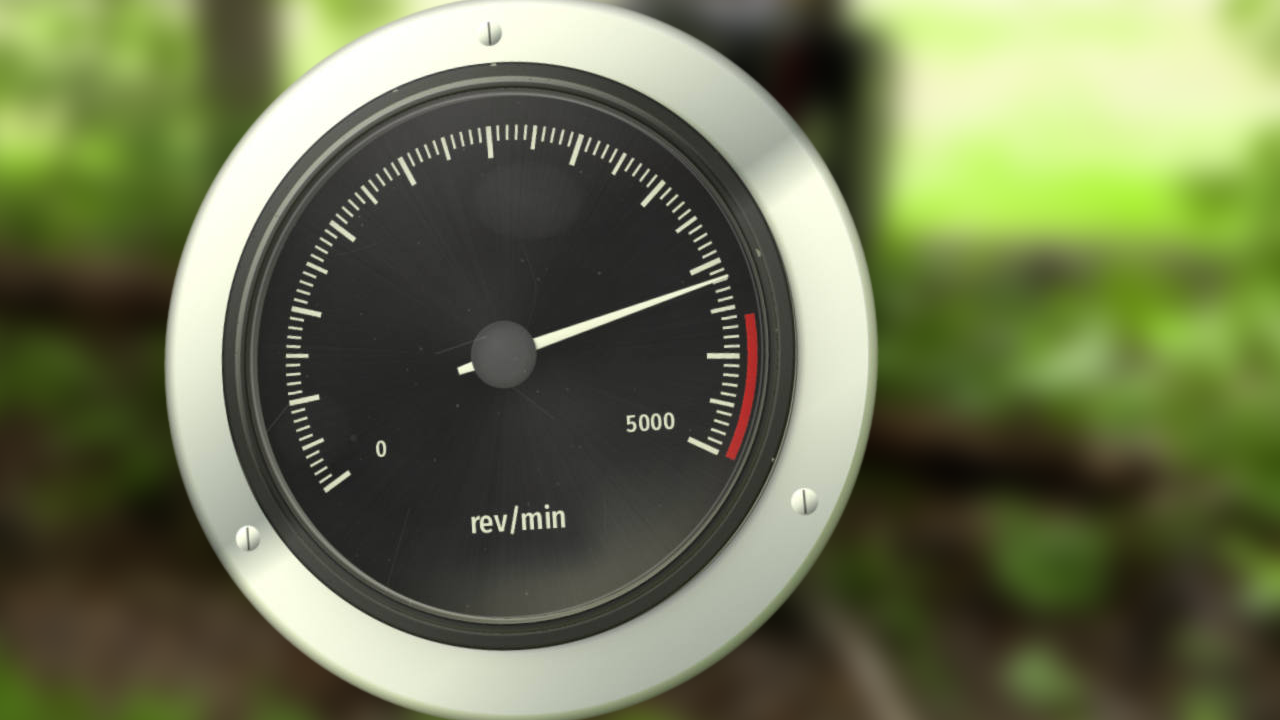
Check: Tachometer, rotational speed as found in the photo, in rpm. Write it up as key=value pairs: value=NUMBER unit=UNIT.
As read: value=4100 unit=rpm
